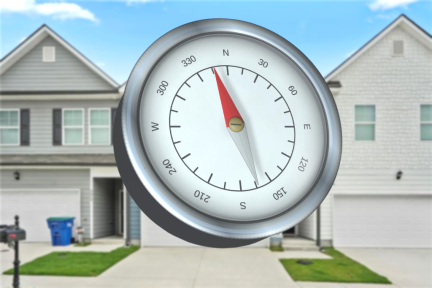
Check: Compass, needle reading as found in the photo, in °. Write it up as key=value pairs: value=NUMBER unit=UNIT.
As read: value=345 unit=°
